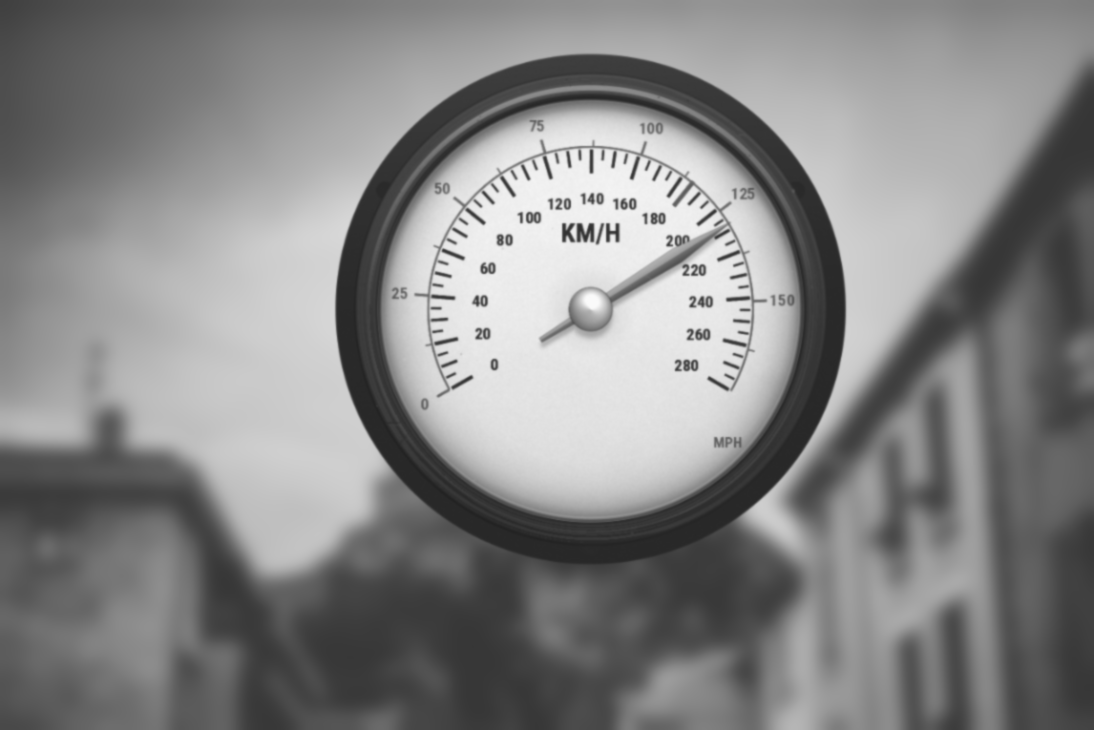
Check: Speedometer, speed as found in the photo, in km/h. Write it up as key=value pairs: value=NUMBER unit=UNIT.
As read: value=207.5 unit=km/h
